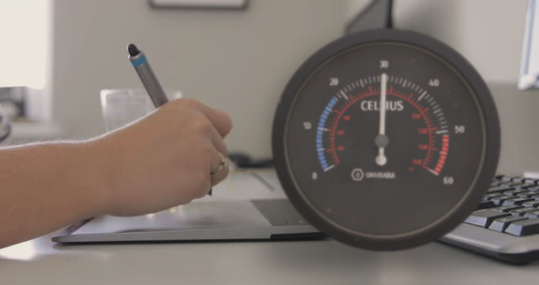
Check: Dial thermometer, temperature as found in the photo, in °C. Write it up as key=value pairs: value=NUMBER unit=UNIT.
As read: value=30 unit=°C
